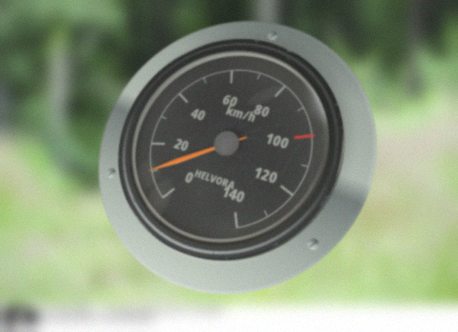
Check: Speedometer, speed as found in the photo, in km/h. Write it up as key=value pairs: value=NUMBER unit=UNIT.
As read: value=10 unit=km/h
